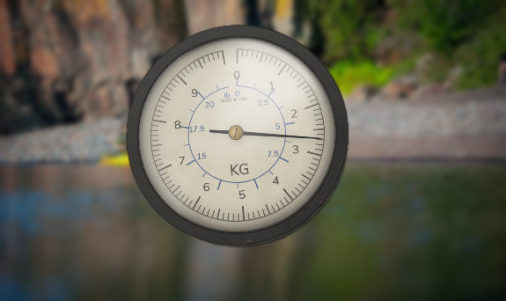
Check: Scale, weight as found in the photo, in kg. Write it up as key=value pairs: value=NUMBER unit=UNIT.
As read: value=2.7 unit=kg
